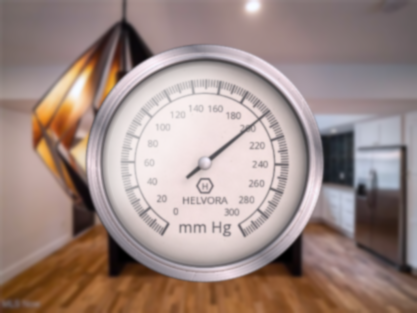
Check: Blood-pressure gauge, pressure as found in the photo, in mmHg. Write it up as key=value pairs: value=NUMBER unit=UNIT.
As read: value=200 unit=mmHg
